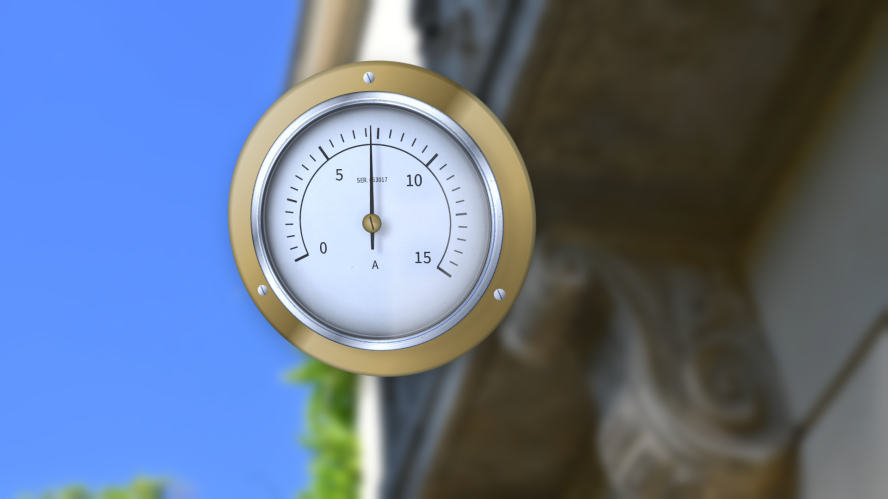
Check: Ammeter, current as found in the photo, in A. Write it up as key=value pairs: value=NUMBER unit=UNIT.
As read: value=7.25 unit=A
